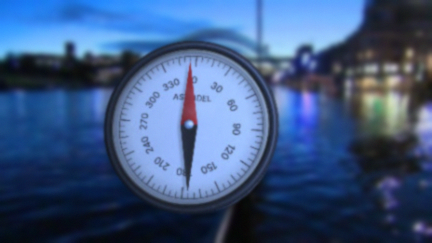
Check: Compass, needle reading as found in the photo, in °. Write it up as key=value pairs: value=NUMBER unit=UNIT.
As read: value=355 unit=°
